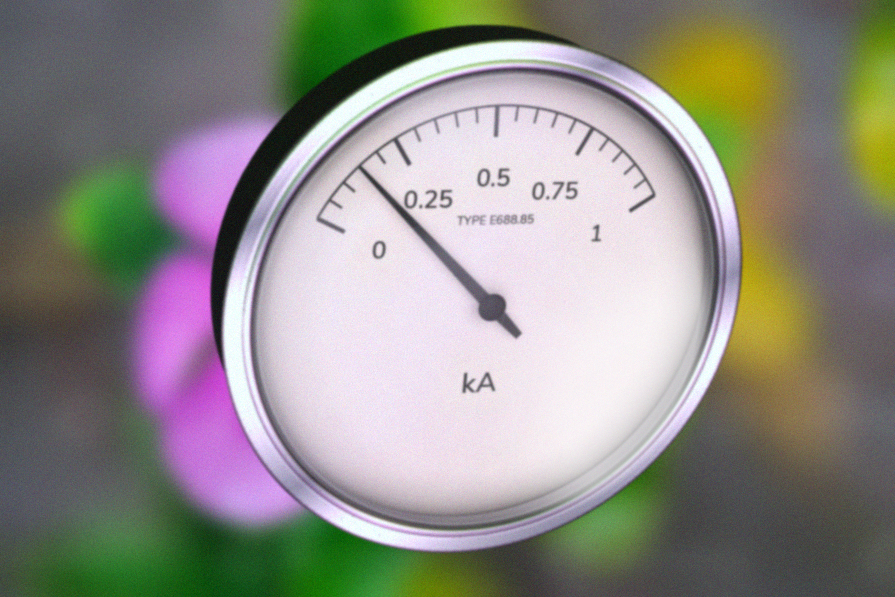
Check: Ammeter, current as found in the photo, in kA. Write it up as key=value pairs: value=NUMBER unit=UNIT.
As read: value=0.15 unit=kA
